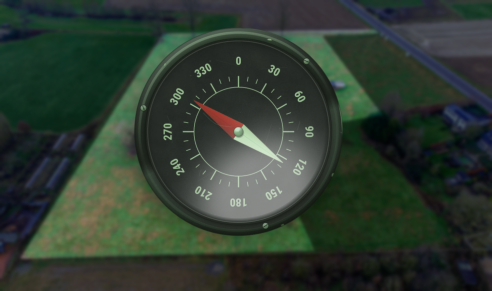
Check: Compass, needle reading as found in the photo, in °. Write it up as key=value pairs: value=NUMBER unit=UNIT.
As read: value=305 unit=°
